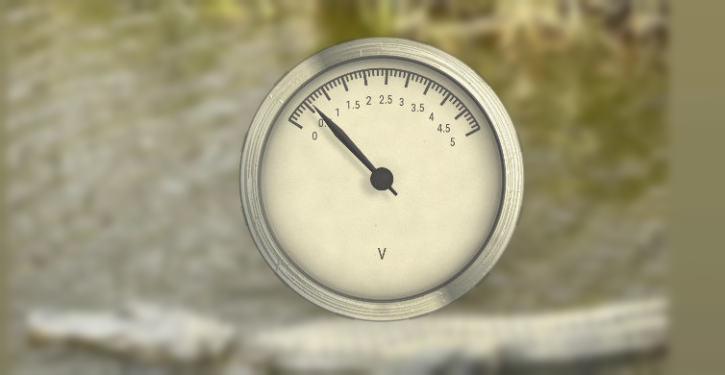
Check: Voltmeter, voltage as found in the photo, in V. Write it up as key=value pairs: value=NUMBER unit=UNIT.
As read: value=0.6 unit=V
